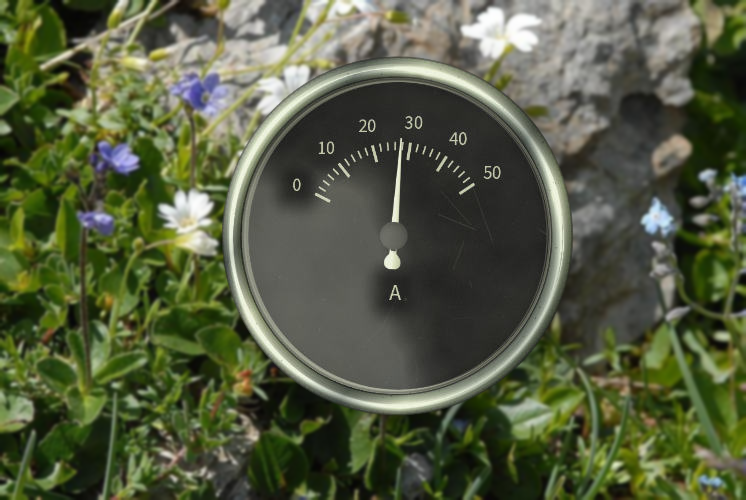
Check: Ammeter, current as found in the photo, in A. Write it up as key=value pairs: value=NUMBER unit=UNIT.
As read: value=28 unit=A
